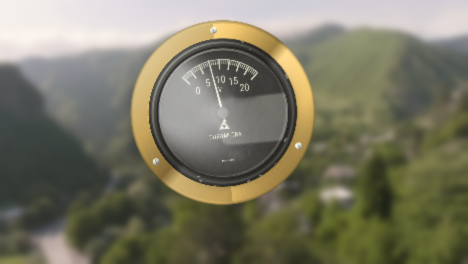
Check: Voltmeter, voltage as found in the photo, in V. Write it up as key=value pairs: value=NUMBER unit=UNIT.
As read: value=7.5 unit=V
